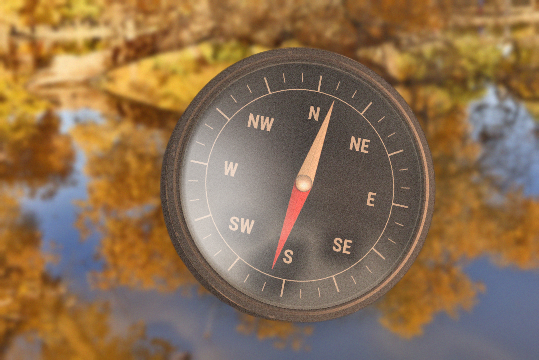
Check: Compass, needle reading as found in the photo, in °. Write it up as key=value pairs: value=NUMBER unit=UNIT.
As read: value=190 unit=°
